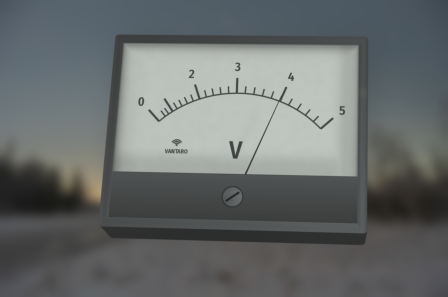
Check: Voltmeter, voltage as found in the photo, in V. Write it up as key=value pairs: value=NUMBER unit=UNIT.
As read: value=4 unit=V
